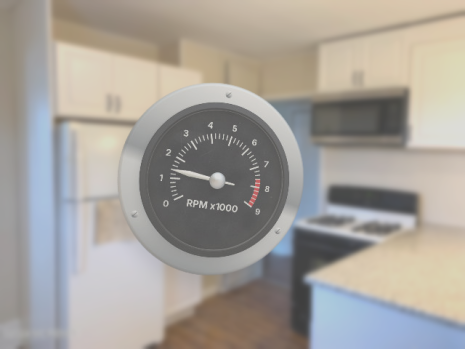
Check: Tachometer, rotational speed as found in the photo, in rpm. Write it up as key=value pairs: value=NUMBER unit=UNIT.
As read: value=1400 unit=rpm
